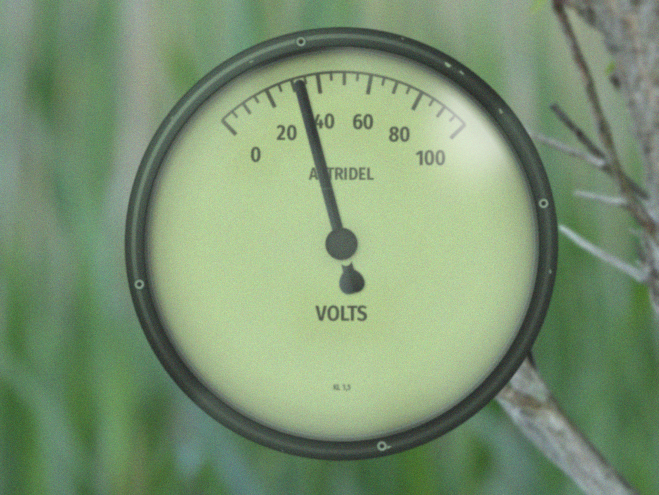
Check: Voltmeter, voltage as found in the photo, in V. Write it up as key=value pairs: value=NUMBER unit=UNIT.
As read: value=32.5 unit=V
